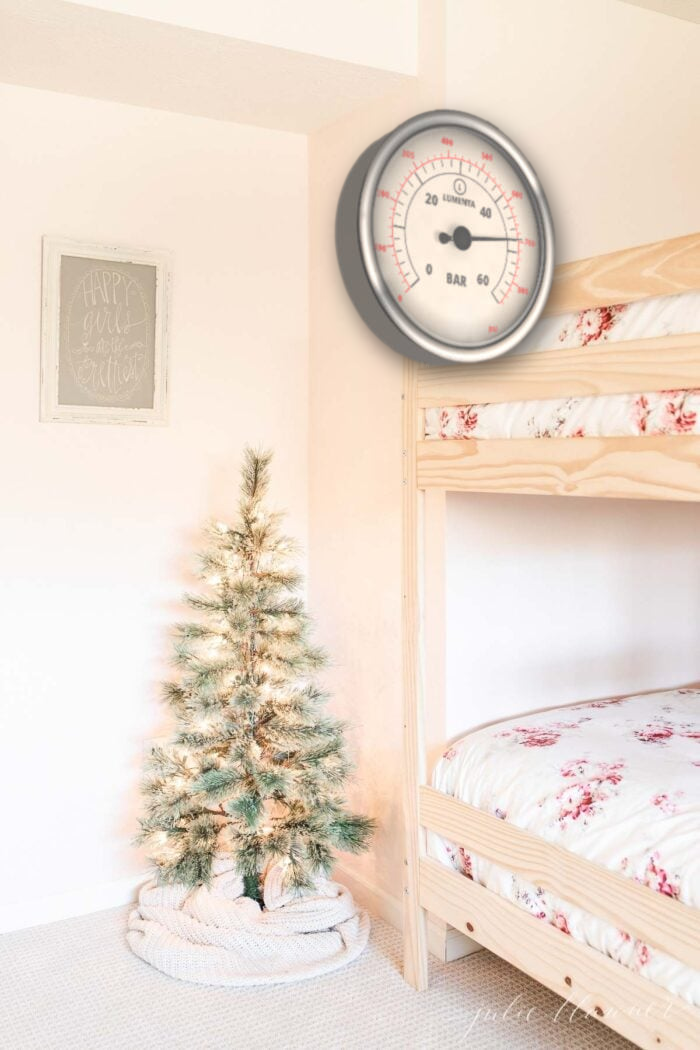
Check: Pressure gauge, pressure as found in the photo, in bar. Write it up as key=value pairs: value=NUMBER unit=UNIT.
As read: value=48 unit=bar
